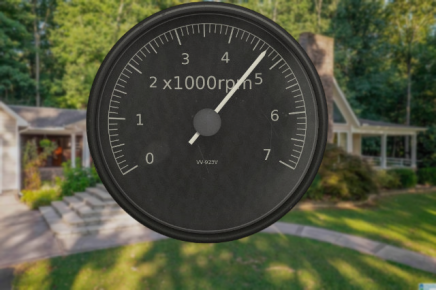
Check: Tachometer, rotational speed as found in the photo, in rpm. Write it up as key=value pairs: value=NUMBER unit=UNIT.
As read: value=4700 unit=rpm
